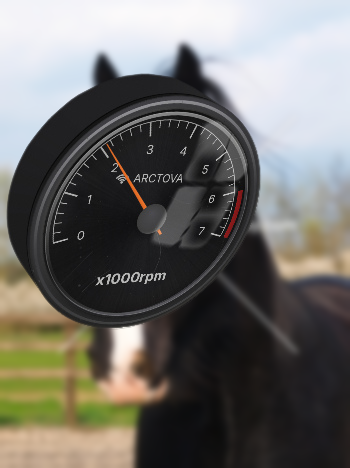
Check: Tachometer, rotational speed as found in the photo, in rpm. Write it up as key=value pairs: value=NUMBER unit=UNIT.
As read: value=2100 unit=rpm
